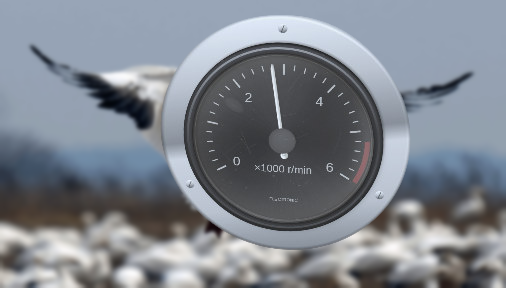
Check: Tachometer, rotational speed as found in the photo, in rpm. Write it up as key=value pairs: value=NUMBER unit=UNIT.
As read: value=2800 unit=rpm
